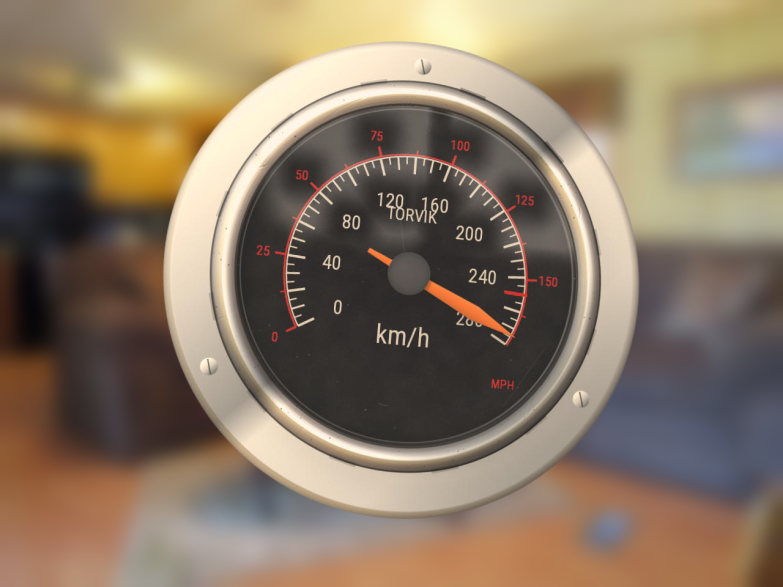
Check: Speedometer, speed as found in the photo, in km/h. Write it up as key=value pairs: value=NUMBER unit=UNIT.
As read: value=275 unit=km/h
